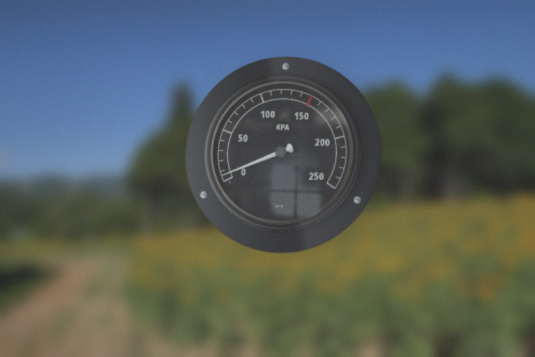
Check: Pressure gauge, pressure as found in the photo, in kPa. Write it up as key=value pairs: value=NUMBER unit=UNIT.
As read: value=5 unit=kPa
